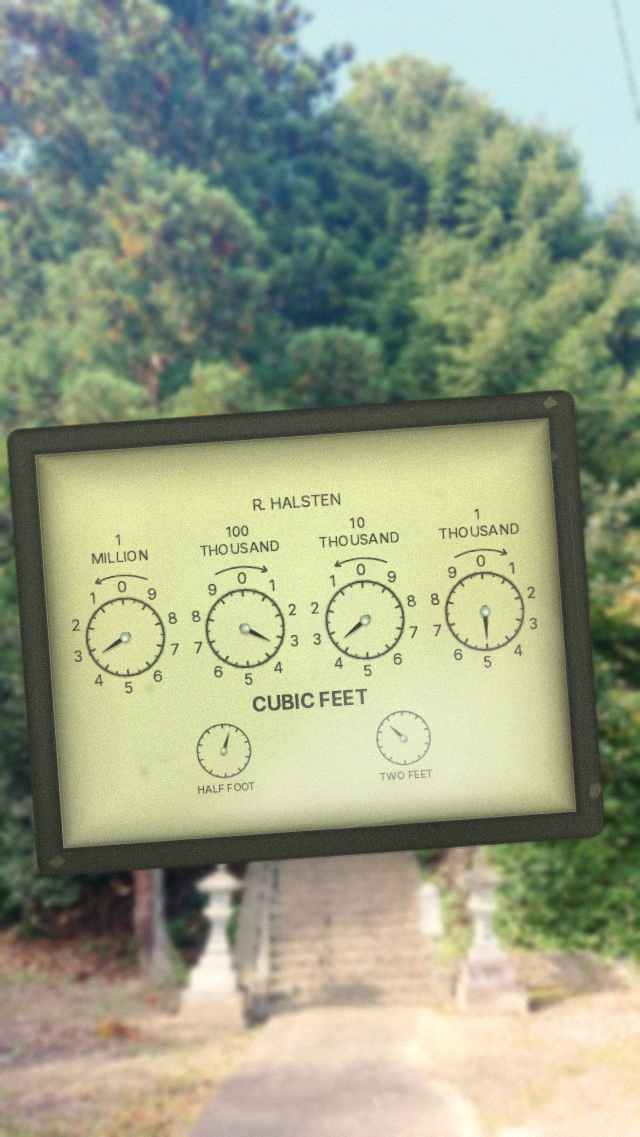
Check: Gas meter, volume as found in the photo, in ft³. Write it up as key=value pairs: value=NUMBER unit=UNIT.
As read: value=333500 unit=ft³
